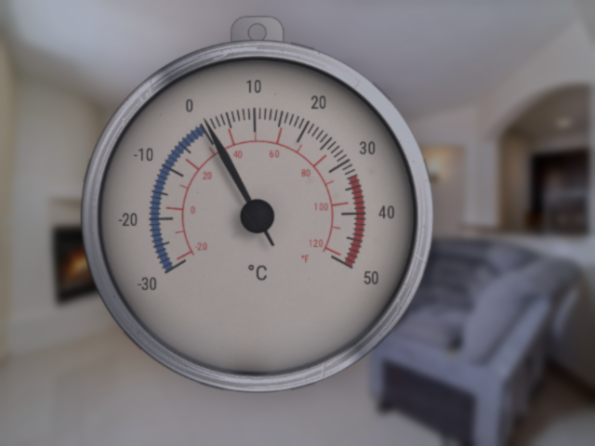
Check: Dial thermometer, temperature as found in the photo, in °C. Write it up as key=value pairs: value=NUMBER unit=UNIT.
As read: value=1 unit=°C
